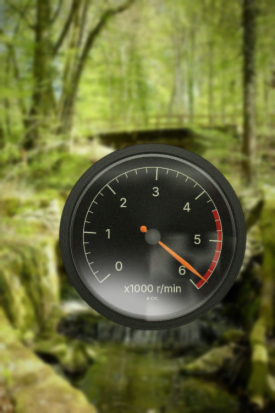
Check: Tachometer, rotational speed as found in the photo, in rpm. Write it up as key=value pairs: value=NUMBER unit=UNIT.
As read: value=5800 unit=rpm
